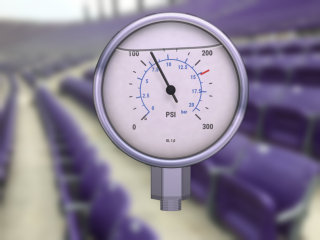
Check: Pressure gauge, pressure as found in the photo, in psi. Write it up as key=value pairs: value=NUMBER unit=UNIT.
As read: value=120 unit=psi
